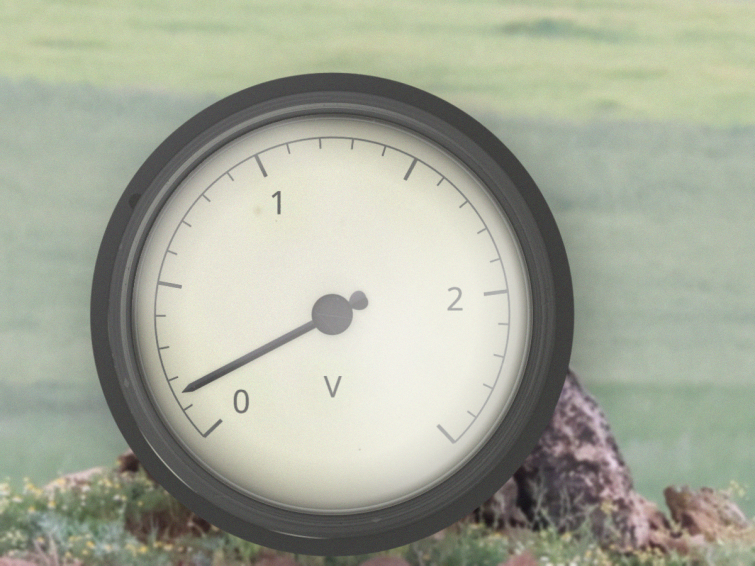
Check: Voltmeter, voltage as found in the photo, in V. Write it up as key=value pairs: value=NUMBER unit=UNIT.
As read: value=0.15 unit=V
